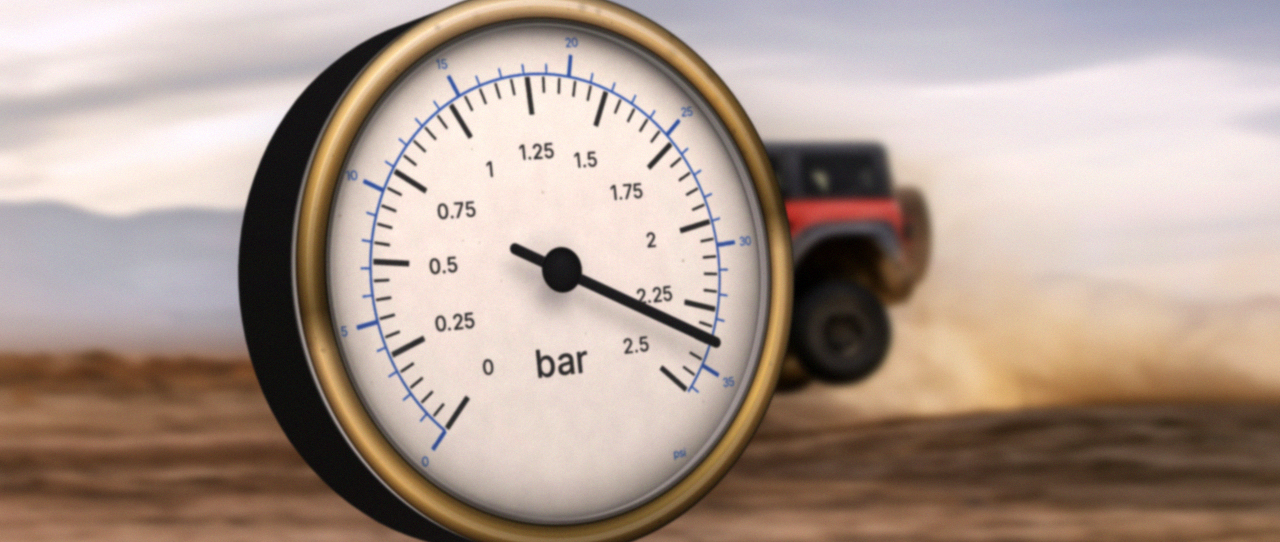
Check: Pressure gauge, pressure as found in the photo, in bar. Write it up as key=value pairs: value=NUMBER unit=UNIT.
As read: value=2.35 unit=bar
